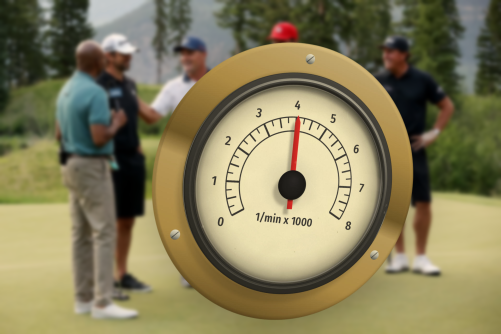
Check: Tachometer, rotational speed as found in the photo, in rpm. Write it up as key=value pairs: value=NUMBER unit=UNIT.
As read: value=4000 unit=rpm
